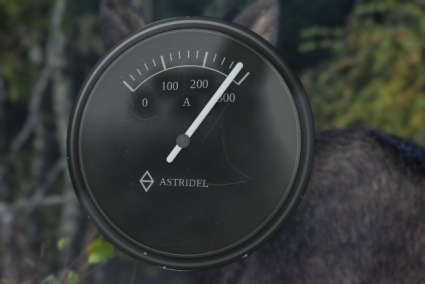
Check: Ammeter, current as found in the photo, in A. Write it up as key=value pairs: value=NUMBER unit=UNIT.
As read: value=280 unit=A
